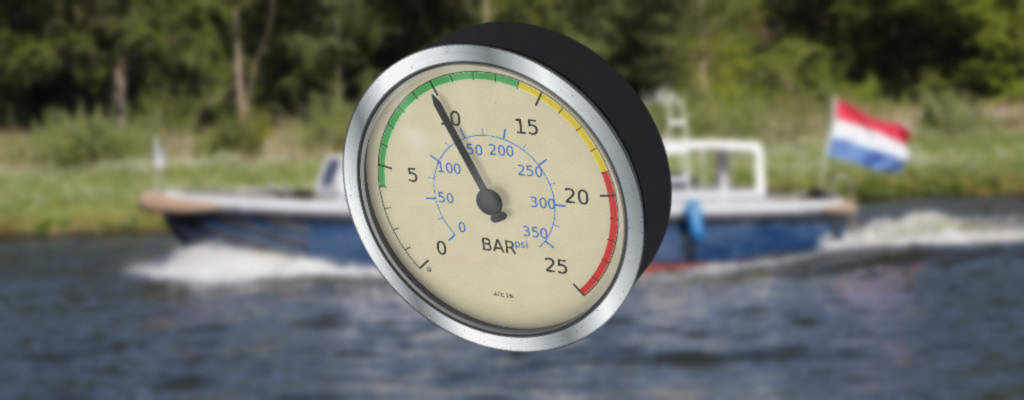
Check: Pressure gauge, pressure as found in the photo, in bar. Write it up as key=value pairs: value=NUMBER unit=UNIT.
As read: value=10 unit=bar
